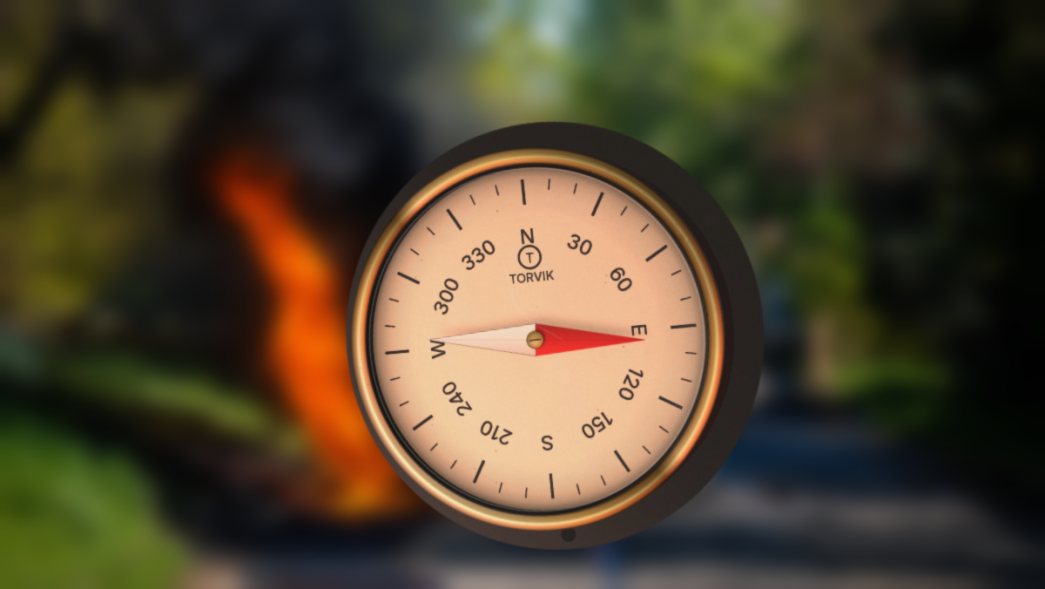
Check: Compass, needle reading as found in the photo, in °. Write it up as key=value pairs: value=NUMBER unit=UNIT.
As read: value=95 unit=°
